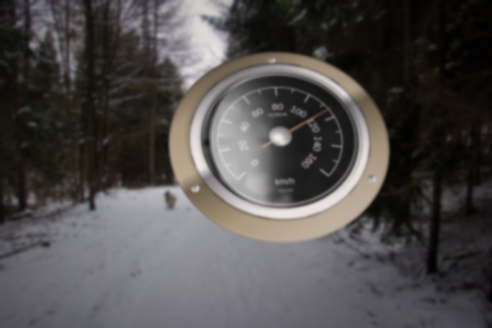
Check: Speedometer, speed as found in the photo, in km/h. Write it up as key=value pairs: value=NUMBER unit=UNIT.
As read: value=115 unit=km/h
